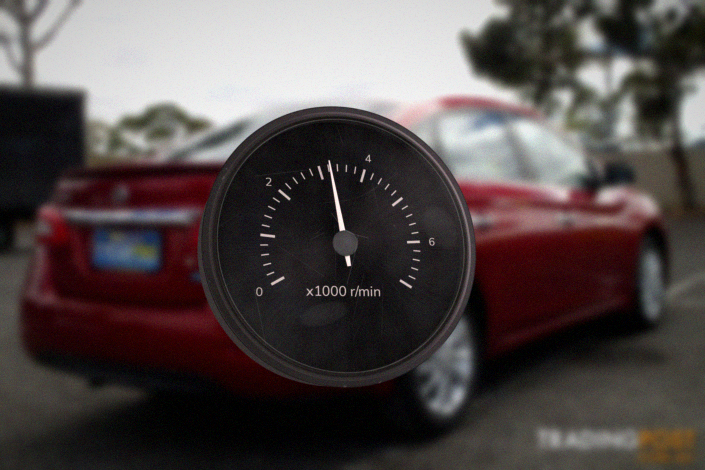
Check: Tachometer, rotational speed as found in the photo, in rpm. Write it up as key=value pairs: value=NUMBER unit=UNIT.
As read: value=3200 unit=rpm
